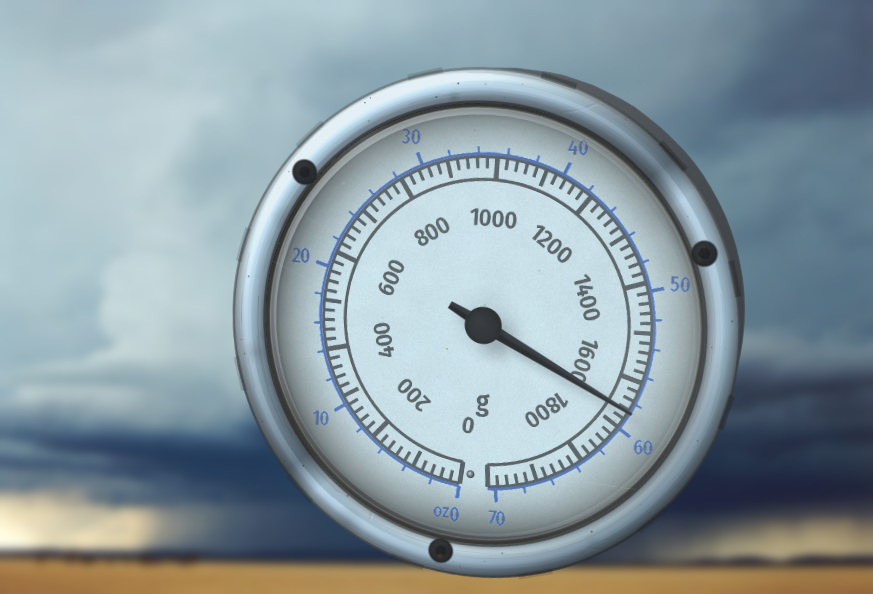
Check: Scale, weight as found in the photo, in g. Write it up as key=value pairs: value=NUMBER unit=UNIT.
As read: value=1660 unit=g
